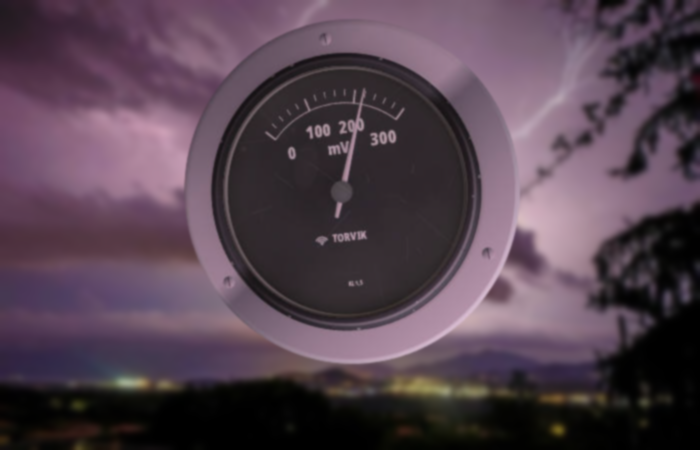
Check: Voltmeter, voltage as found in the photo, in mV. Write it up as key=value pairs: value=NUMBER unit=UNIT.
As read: value=220 unit=mV
